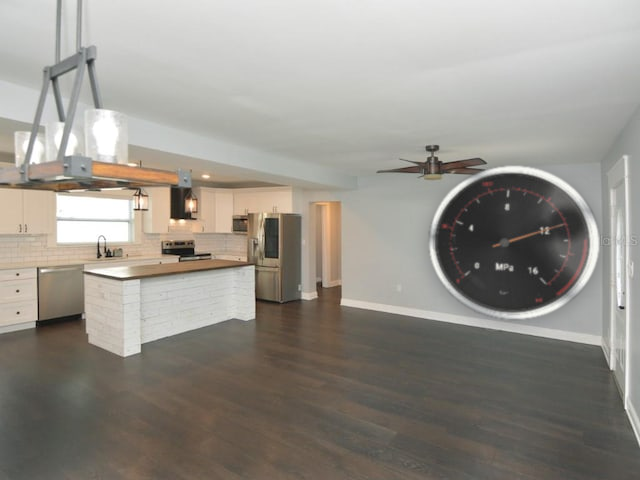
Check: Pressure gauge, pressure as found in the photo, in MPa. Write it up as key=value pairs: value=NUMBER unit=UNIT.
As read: value=12 unit=MPa
